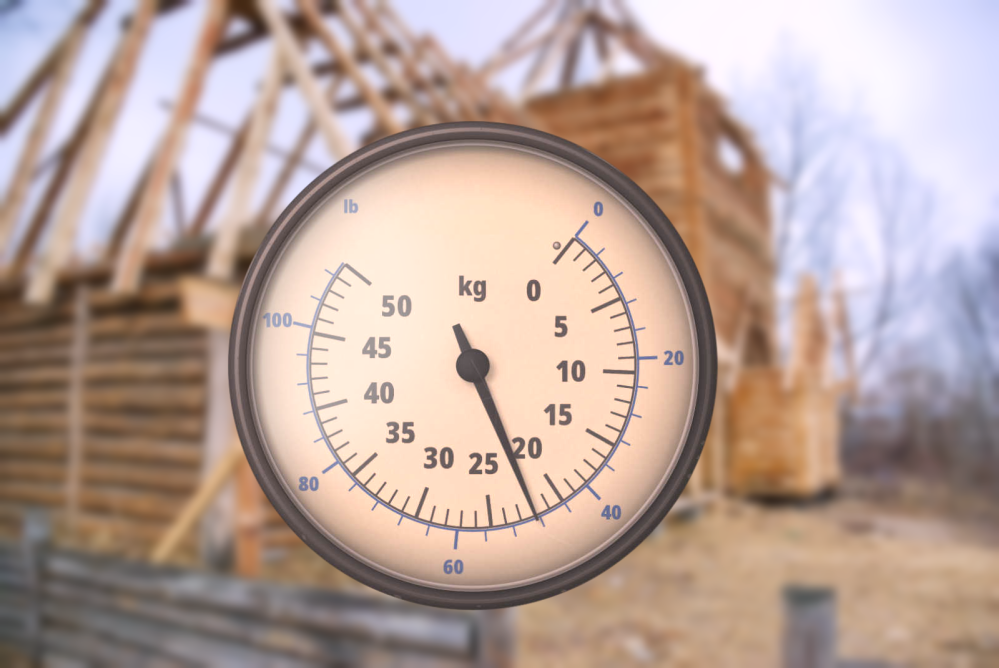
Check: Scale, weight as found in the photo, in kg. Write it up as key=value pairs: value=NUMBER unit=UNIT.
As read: value=22 unit=kg
